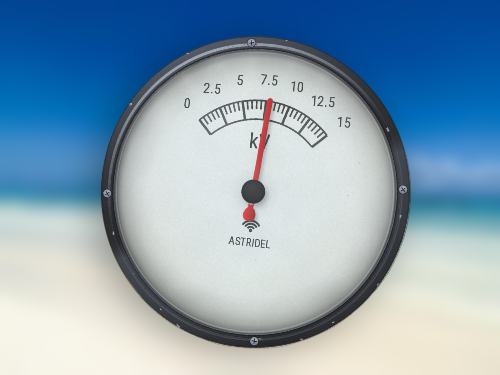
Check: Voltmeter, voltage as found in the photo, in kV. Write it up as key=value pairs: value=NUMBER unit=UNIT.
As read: value=8 unit=kV
